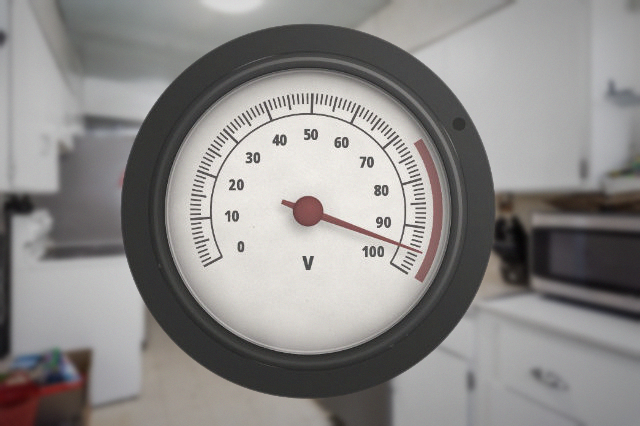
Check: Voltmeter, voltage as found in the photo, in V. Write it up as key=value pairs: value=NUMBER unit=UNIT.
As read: value=95 unit=V
